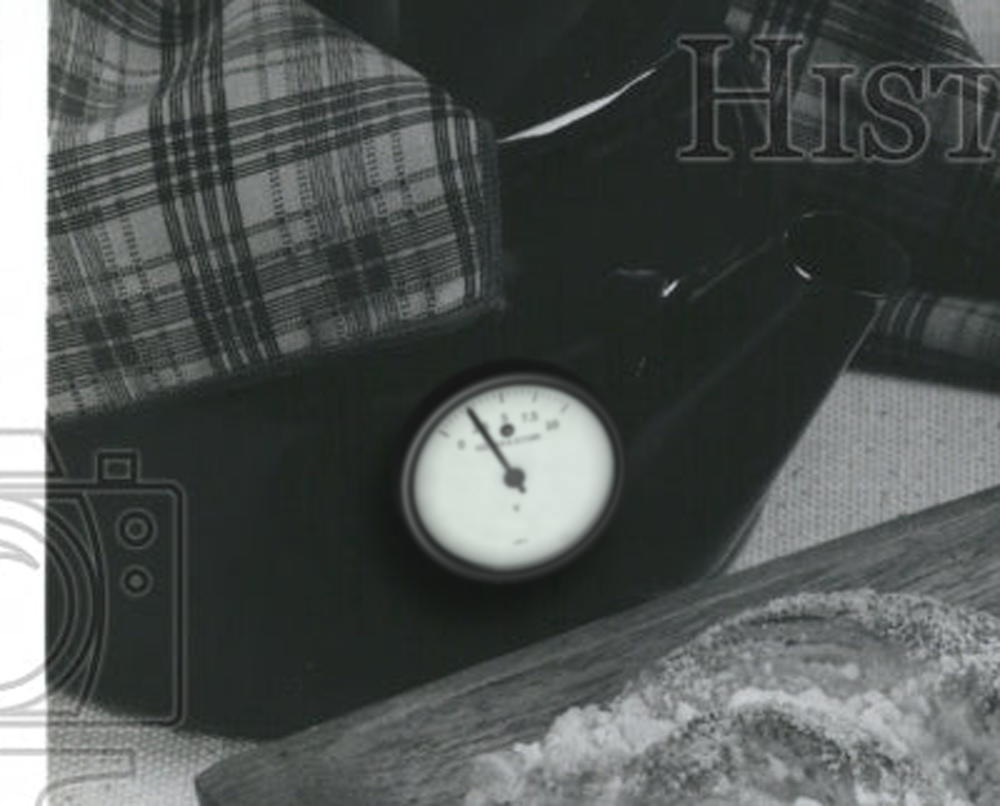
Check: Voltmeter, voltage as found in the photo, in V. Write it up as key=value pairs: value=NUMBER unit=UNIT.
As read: value=2.5 unit=V
